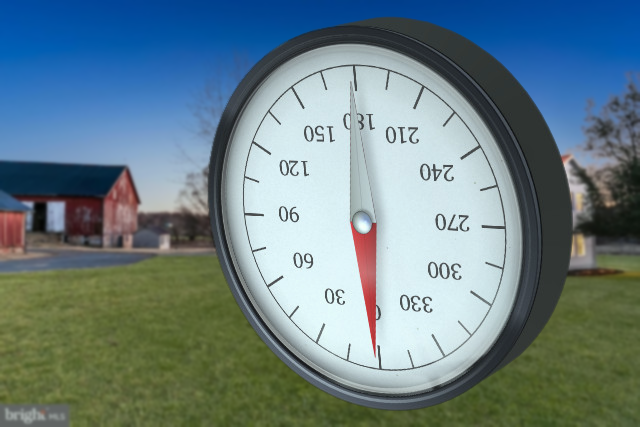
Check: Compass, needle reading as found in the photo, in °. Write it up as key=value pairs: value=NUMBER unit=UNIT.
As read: value=0 unit=°
